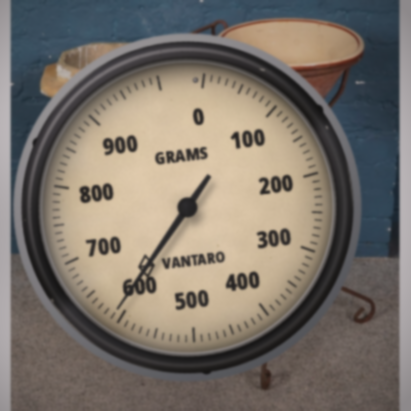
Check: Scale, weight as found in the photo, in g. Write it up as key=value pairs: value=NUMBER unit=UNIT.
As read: value=610 unit=g
